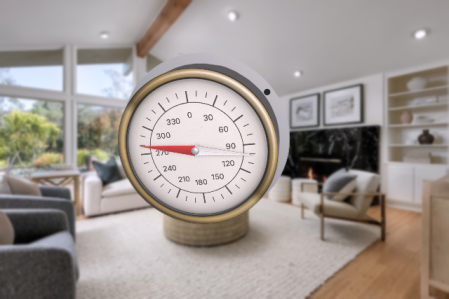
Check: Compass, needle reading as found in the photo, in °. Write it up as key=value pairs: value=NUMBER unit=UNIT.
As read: value=280 unit=°
